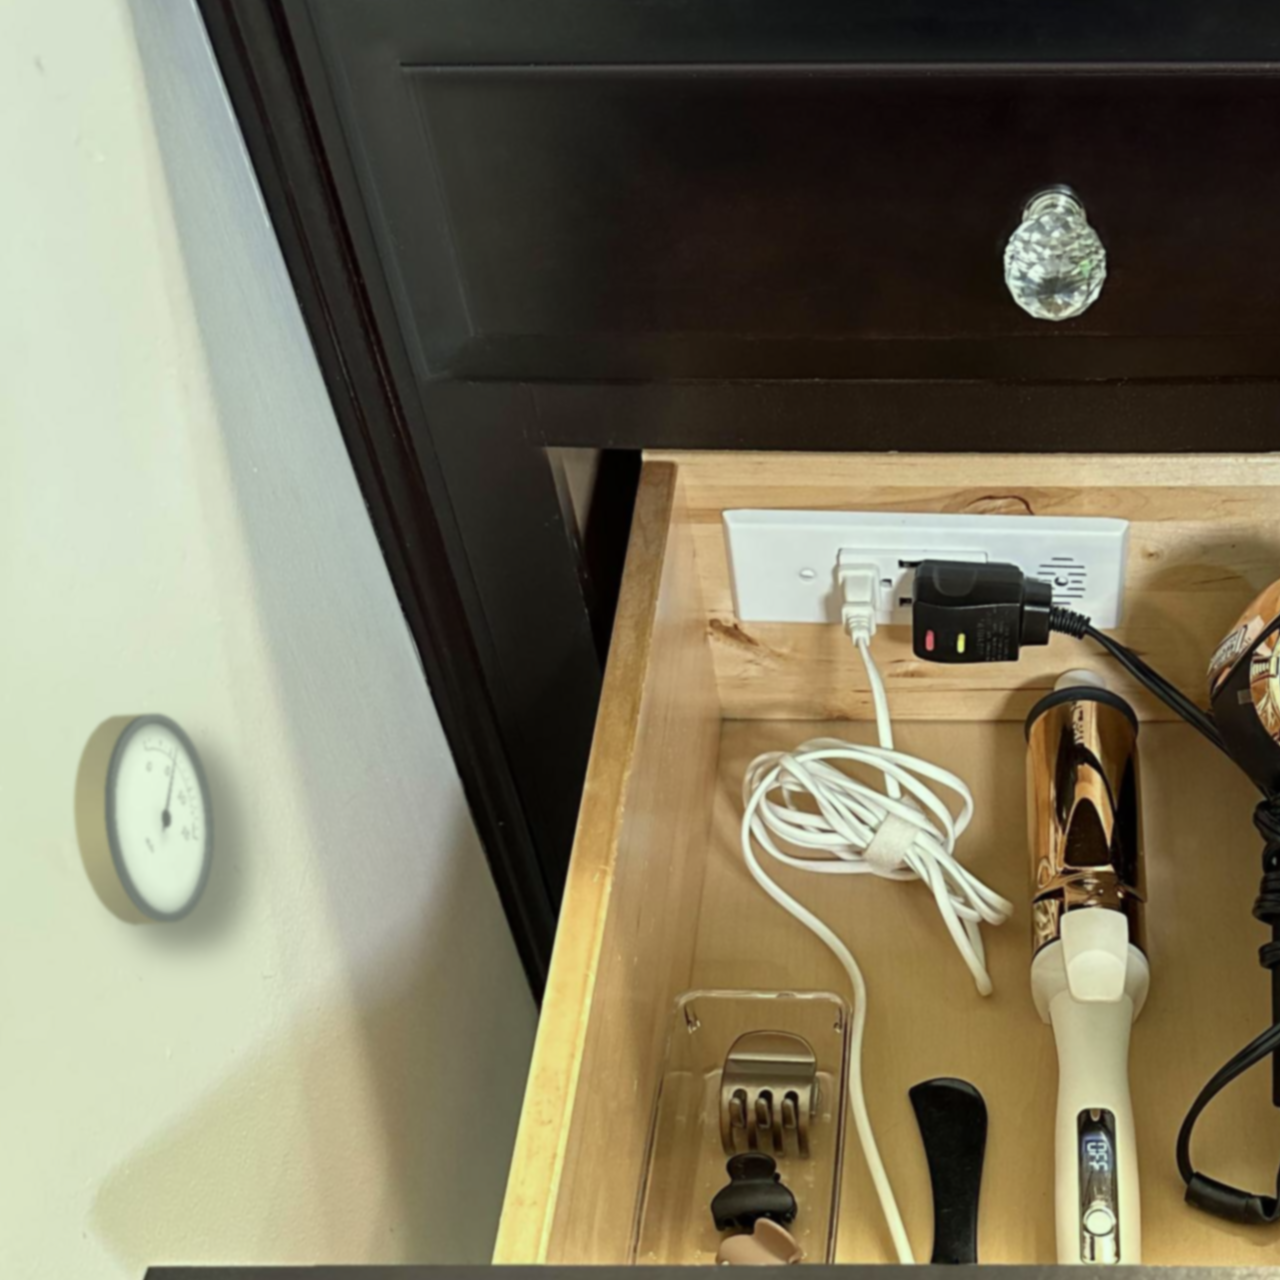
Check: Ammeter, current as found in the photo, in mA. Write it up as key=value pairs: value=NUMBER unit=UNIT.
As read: value=5 unit=mA
